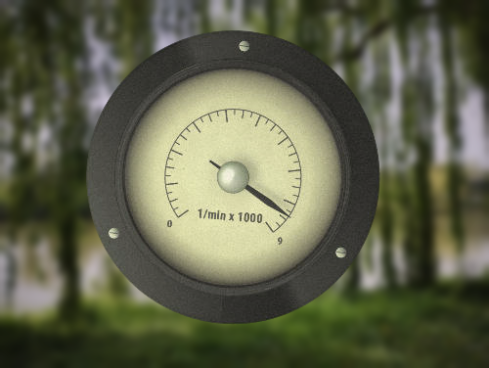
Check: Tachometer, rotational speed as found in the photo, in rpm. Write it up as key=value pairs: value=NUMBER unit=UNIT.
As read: value=8375 unit=rpm
